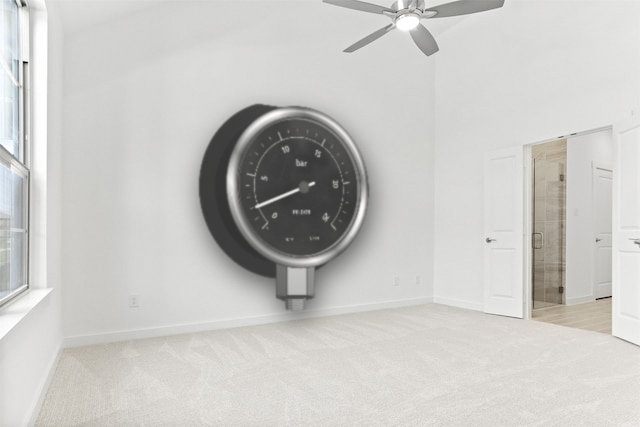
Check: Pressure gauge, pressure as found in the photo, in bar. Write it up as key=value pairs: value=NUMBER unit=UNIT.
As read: value=2 unit=bar
